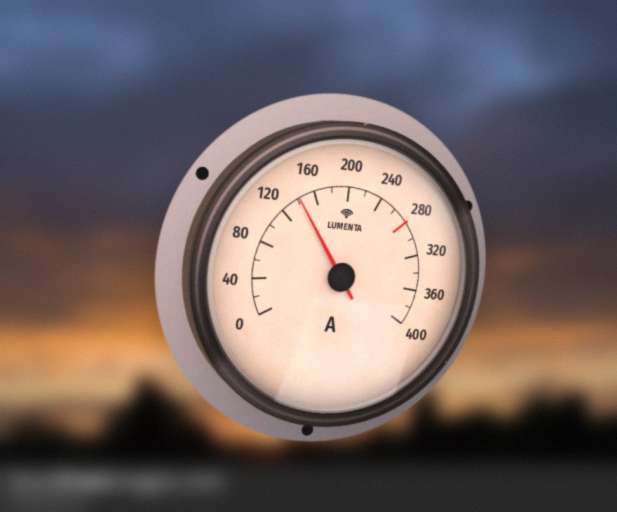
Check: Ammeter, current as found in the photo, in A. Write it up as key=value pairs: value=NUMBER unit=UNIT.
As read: value=140 unit=A
